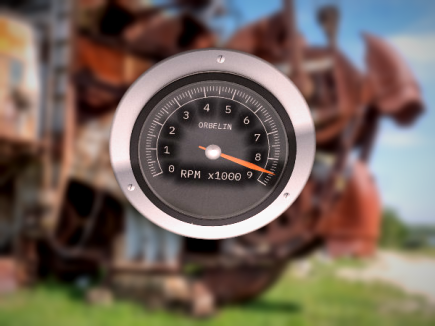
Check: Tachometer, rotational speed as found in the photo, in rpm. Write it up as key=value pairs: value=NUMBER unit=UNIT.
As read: value=8500 unit=rpm
